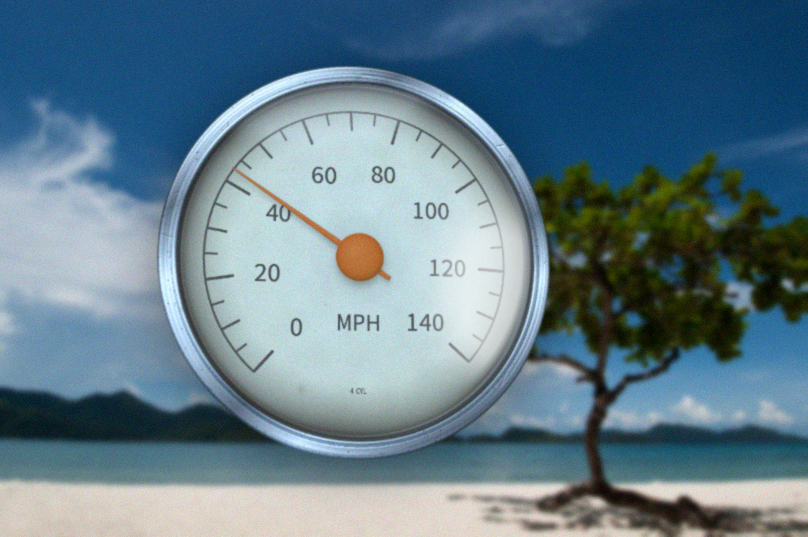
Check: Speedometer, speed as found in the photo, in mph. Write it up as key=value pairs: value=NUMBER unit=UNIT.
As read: value=42.5 unit=mph
